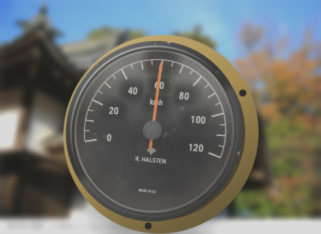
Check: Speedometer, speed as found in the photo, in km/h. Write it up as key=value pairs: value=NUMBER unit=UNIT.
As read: value=60 unit=km/h
